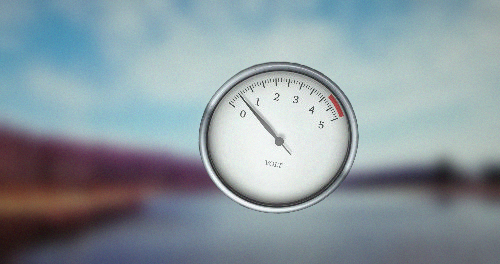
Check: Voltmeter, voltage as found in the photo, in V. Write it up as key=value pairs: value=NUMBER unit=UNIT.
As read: value=0.5 unit=V
